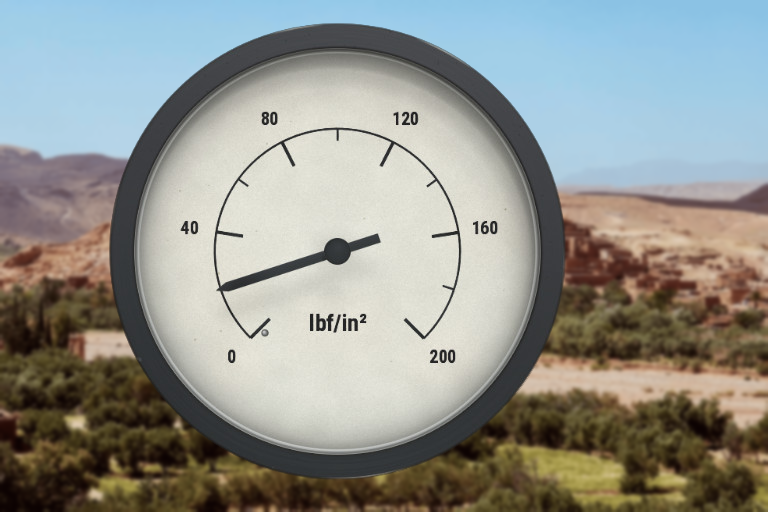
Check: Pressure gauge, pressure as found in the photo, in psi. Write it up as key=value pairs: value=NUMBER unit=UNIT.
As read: value=20 unit=psi
